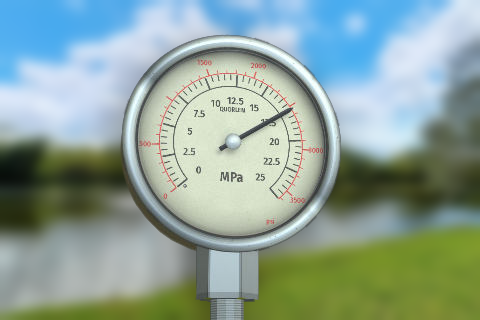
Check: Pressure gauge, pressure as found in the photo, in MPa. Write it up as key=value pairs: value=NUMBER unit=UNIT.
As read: value=17.5 unit=MPa
